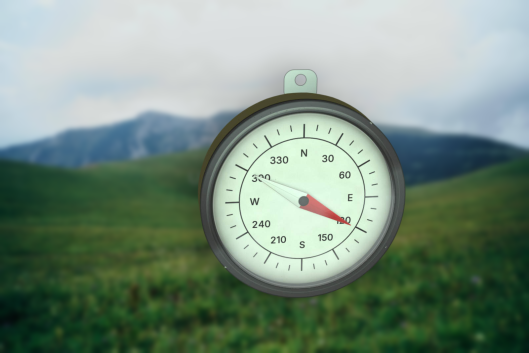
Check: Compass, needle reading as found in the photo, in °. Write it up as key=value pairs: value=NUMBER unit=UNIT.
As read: value=120 unit=°
